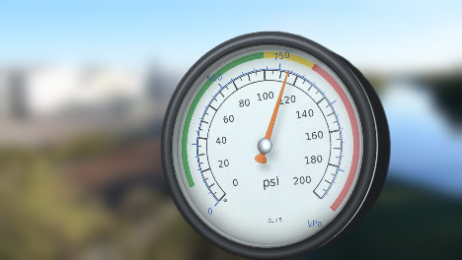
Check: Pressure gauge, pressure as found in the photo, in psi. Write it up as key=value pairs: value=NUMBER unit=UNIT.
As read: value=115 unit=psi
